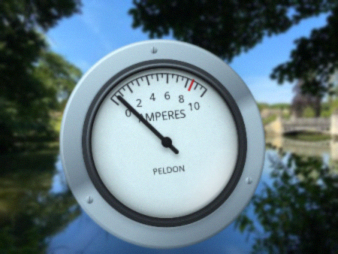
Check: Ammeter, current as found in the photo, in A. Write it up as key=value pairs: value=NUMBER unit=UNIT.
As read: value=0.5 unit=A
